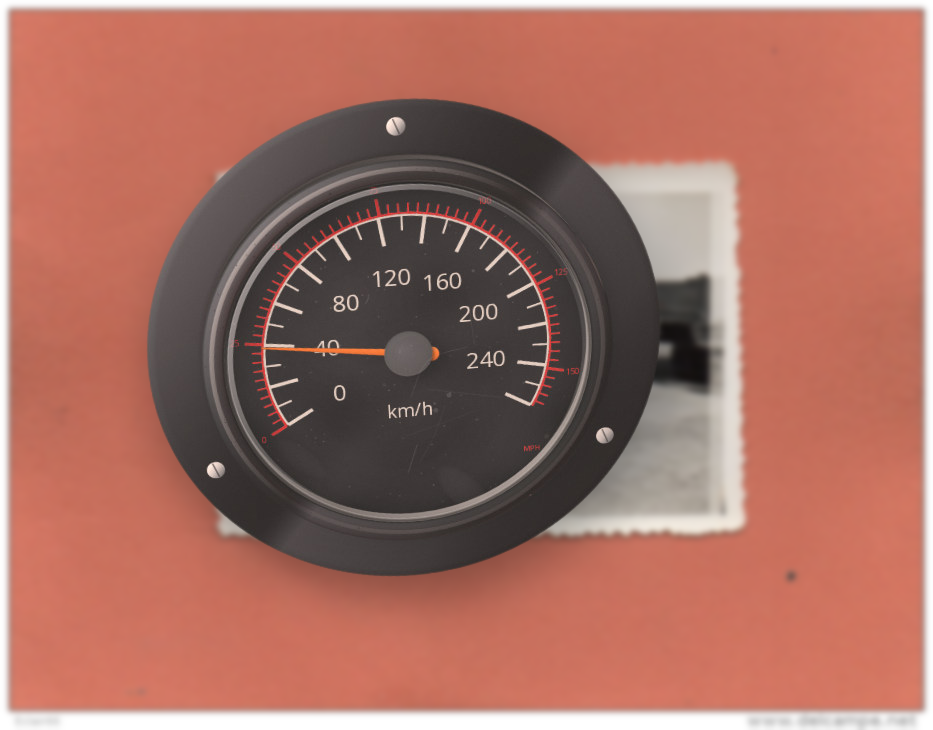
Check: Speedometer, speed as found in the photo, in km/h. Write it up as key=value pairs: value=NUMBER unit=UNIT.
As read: value=40 unit=km/h
